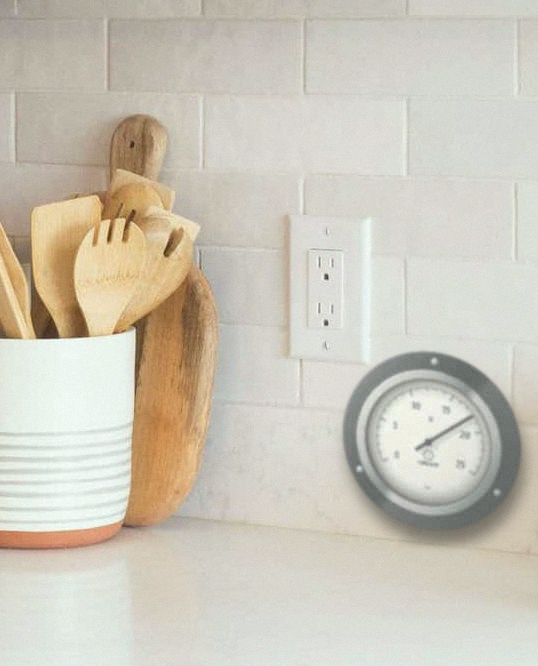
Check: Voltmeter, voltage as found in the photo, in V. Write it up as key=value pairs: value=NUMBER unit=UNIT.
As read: value=18 unit=V
